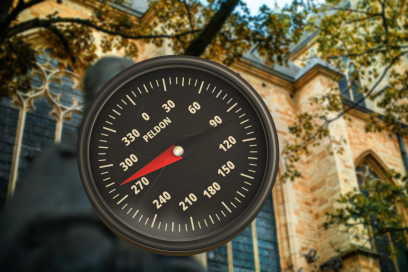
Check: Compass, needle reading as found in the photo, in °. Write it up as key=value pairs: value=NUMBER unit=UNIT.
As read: value=280 unit=°
